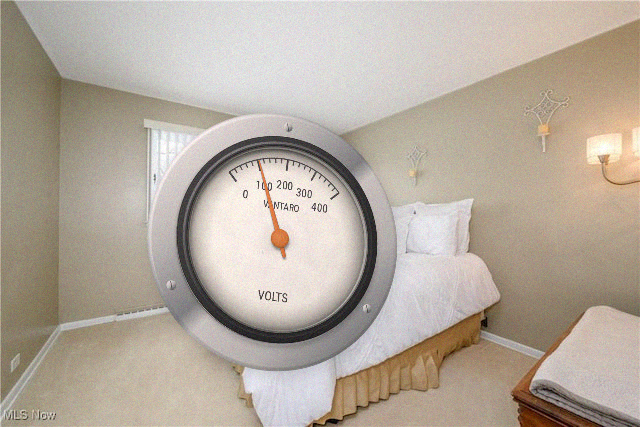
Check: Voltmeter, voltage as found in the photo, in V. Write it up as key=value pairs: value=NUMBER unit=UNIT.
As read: value=100 unit=V
